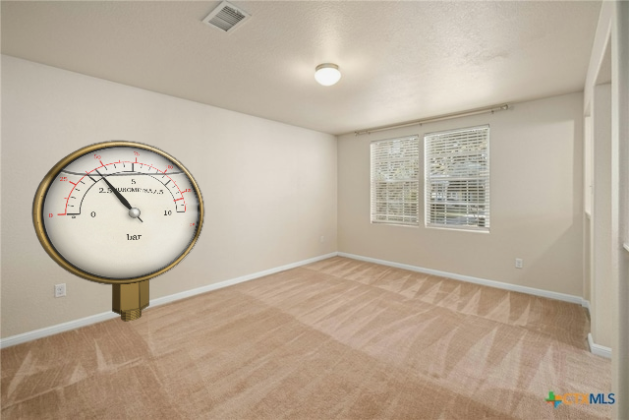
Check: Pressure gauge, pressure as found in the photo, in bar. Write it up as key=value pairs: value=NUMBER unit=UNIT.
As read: value=3 unit=bar
